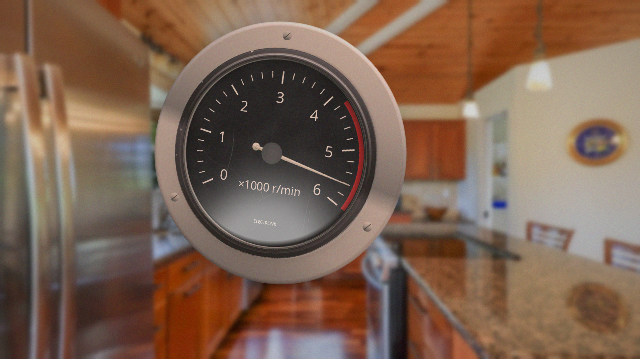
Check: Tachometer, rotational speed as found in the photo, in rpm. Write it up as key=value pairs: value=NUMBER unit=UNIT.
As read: value=5600 unit=rpm
